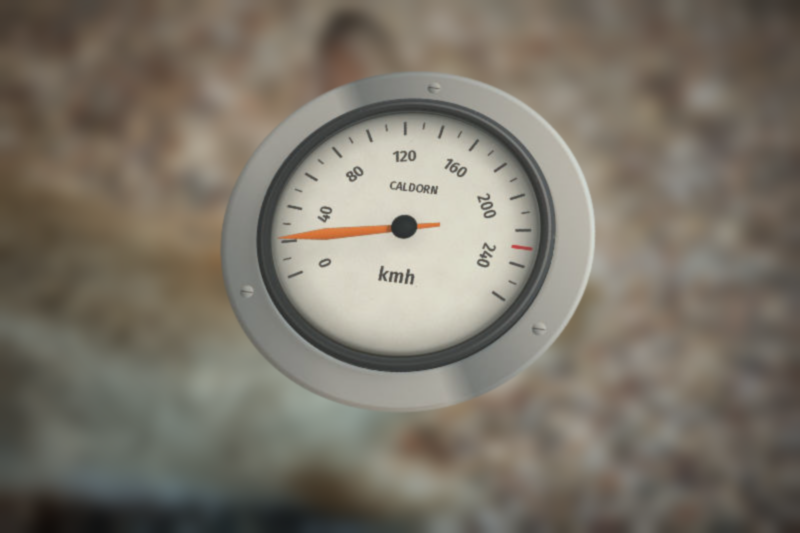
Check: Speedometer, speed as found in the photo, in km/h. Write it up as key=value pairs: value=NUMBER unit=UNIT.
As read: value=20 unit=km/h
